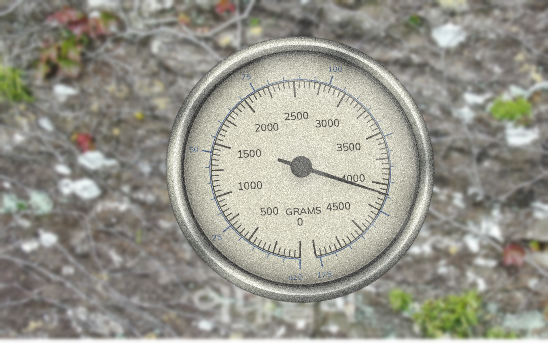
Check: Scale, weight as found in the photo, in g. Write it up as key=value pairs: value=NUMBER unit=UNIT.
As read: value=4100 unit=g
